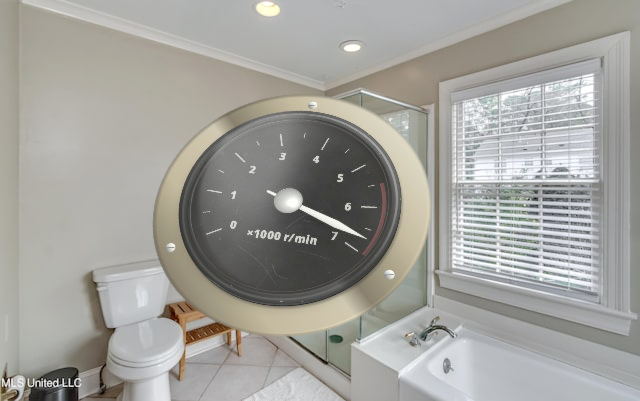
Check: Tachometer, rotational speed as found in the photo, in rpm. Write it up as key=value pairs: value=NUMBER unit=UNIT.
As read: value=6750 unit=rpm
